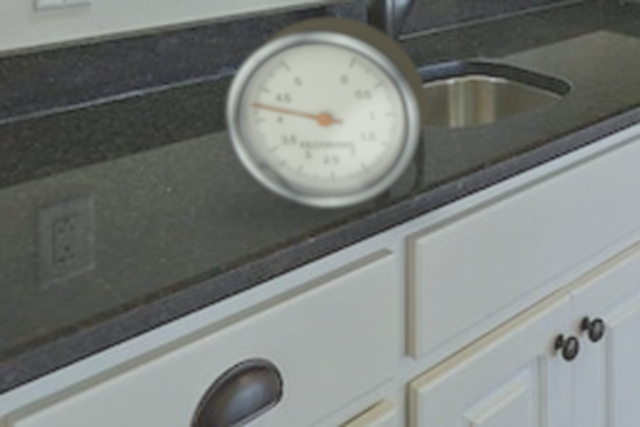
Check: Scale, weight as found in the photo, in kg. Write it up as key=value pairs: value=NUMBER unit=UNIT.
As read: value=4.25 unit=kg
